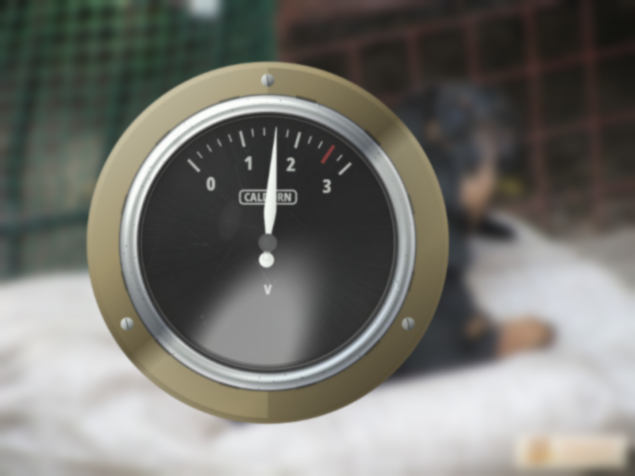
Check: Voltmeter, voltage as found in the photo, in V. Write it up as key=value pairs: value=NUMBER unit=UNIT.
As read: value=1.6 unit=V
